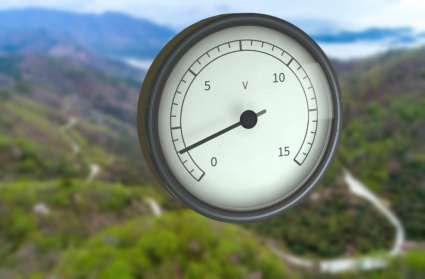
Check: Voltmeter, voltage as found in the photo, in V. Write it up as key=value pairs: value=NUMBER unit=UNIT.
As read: value=1.5 unit=V
